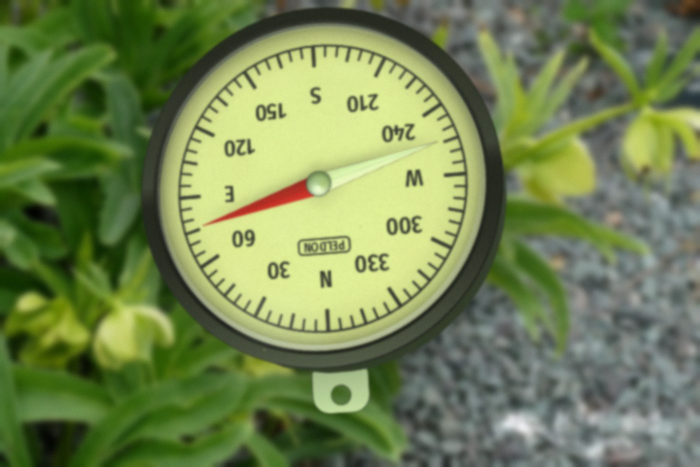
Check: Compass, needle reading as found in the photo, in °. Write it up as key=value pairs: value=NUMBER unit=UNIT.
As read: value=75 unit=°
